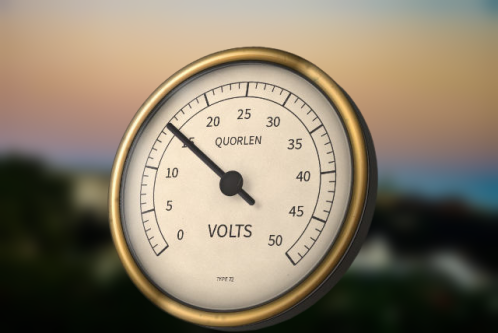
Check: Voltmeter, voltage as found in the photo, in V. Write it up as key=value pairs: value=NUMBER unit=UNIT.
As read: value=15 unit=V
